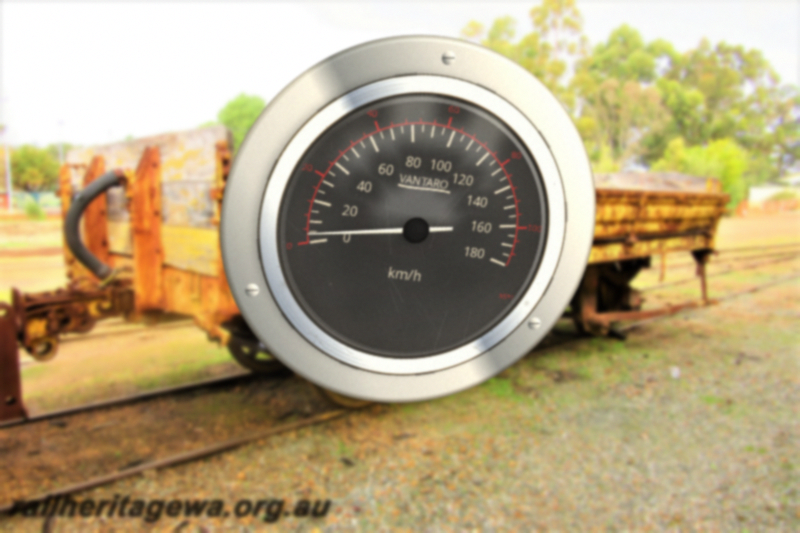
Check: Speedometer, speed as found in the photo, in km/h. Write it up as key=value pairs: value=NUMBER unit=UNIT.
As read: value=5 unit=km/h
